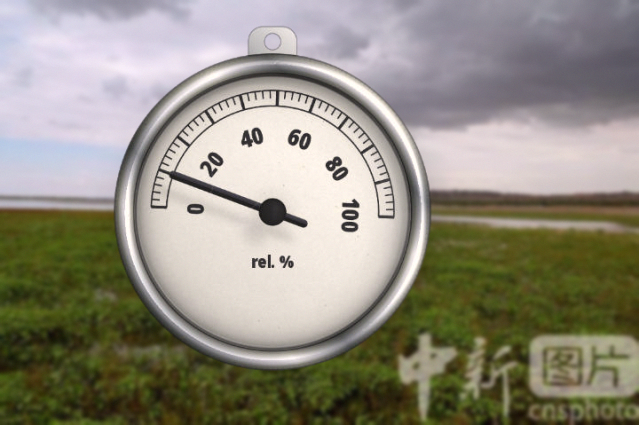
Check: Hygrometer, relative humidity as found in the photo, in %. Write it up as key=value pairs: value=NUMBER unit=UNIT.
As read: value=10 unit=%
